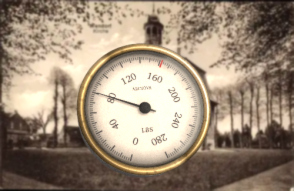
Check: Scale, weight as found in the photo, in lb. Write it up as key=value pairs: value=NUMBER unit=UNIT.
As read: value=80 unit=lb
